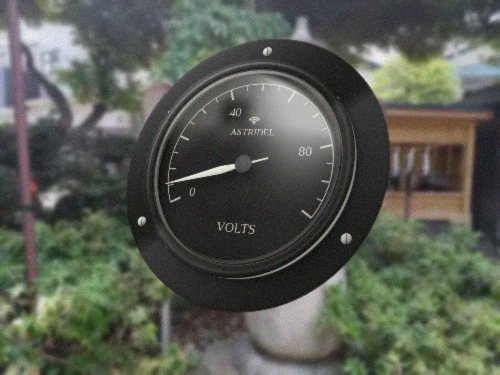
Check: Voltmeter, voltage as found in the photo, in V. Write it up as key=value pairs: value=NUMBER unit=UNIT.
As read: value=5 unit=V
